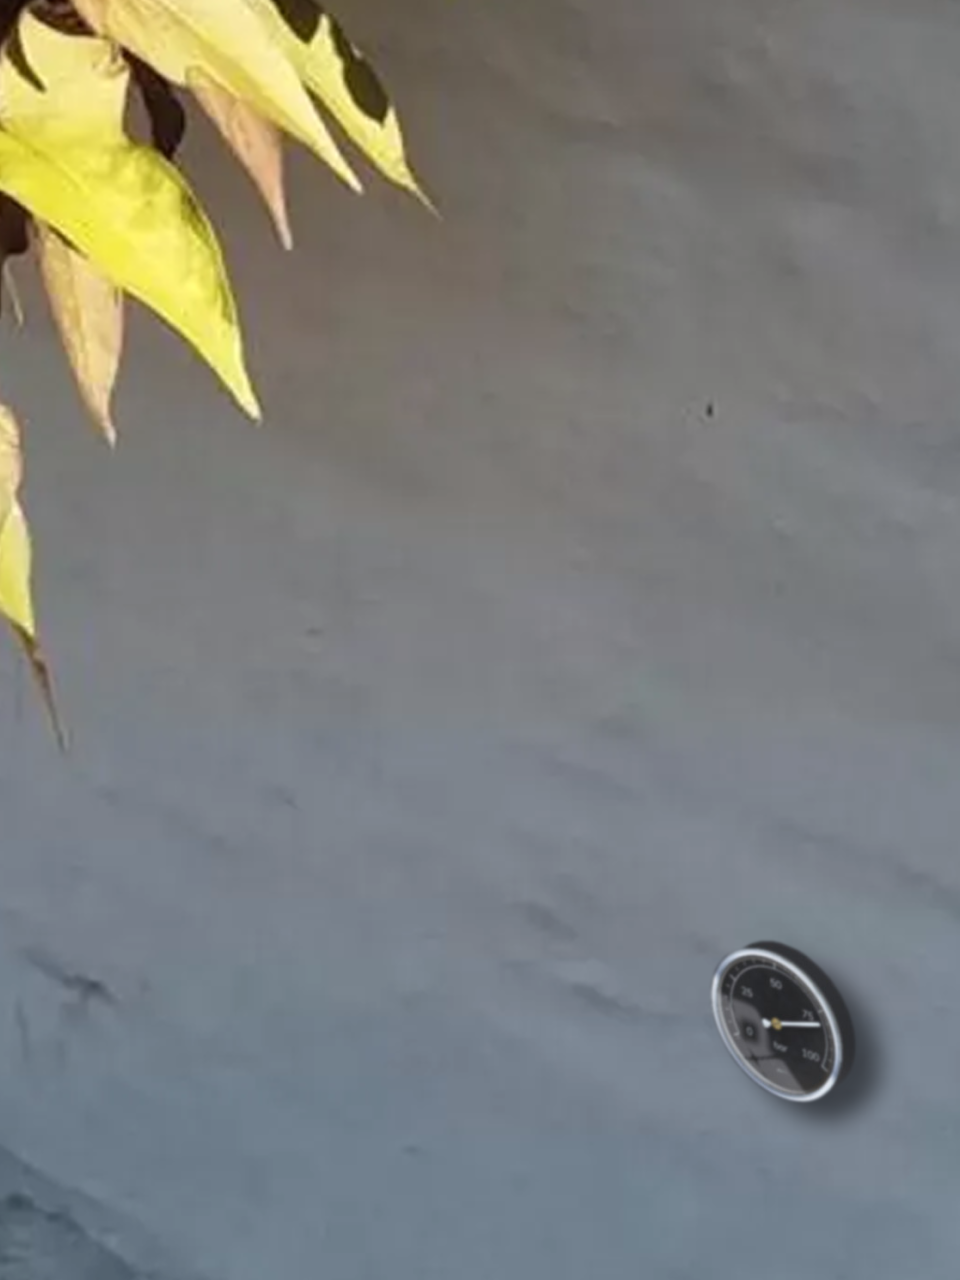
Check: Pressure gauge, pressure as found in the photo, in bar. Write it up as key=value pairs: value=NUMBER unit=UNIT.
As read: value=80 unit=bar
